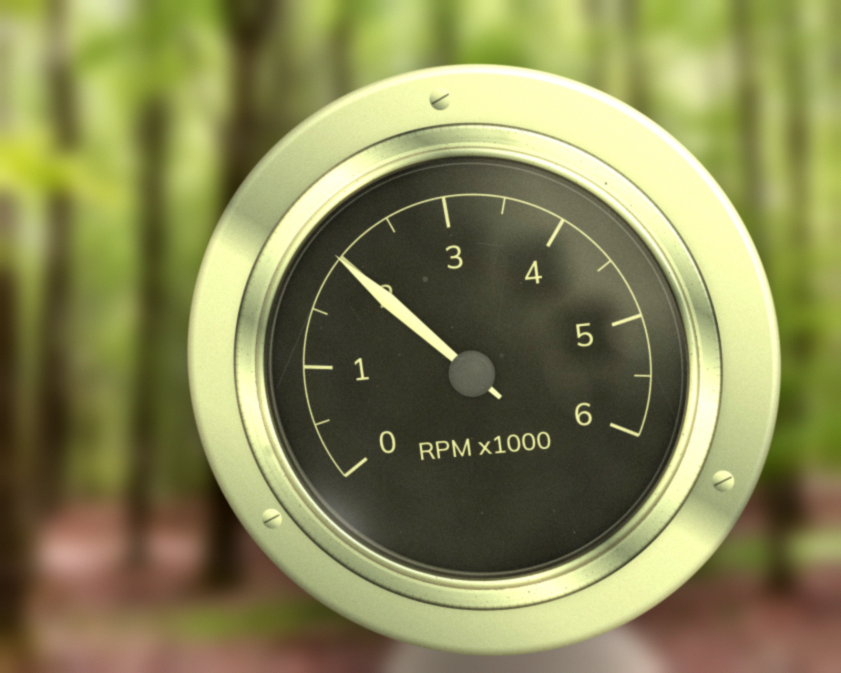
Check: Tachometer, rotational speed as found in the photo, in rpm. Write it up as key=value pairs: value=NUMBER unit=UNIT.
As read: value=2000 unit=rpm
